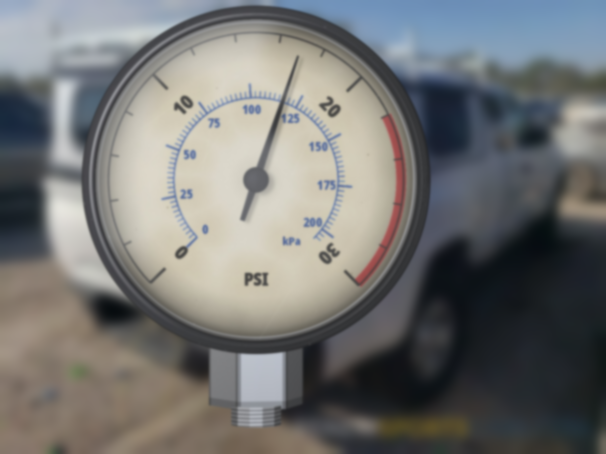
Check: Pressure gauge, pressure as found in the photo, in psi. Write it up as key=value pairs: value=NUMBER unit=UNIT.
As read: value=17 unit=psi
